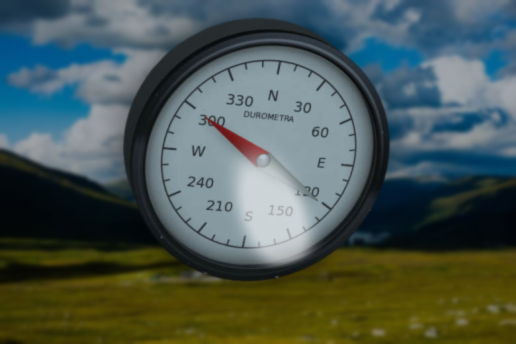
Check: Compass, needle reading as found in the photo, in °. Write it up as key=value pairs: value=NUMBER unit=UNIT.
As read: value=300 unit=°
